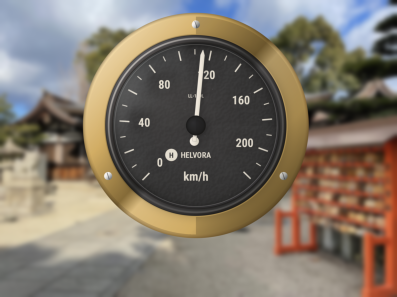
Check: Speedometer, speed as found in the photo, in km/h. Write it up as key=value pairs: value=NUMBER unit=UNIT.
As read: value=115 unit=km/h
